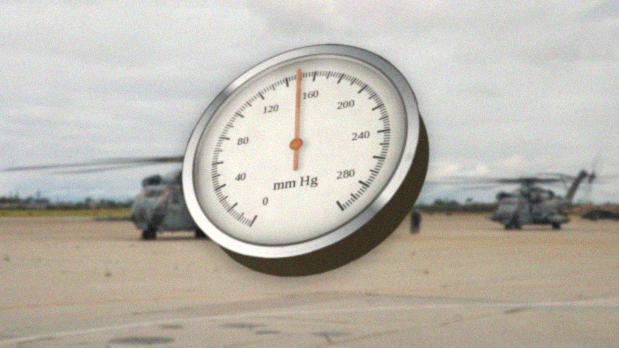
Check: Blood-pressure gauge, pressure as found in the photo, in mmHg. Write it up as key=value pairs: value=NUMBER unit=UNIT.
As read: value=150 unit=mmHg
